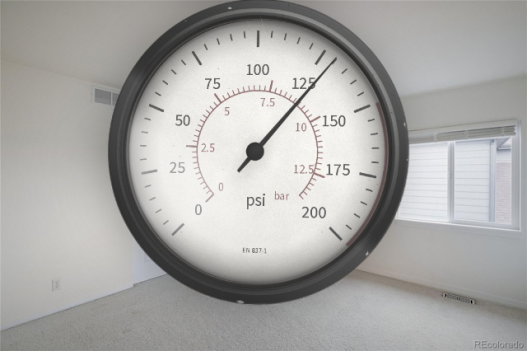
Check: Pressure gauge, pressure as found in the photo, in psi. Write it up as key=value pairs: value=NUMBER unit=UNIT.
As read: value=130 unit=psi
